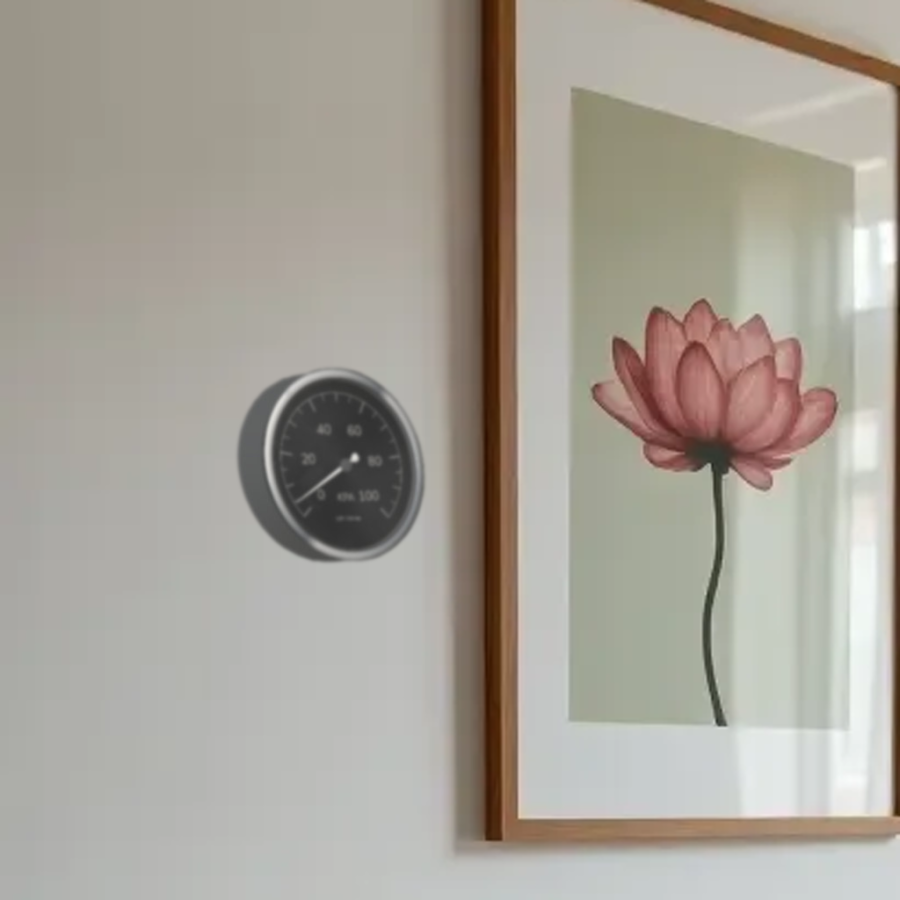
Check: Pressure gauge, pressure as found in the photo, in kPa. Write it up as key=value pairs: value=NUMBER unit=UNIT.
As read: value=5 unit=kPa
